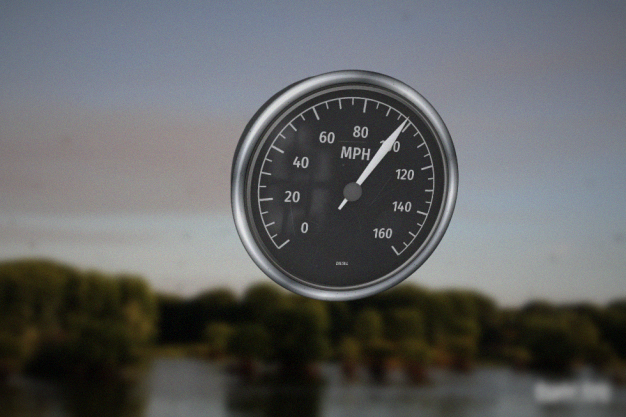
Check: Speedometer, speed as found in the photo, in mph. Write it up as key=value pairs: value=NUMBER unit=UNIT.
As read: value=97.5 unit=mph
